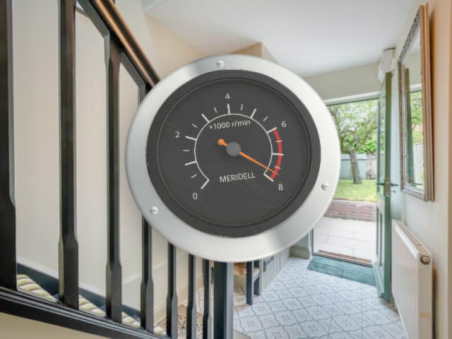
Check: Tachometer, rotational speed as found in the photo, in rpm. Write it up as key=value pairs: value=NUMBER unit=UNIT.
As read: value=7750 unit=rpm
